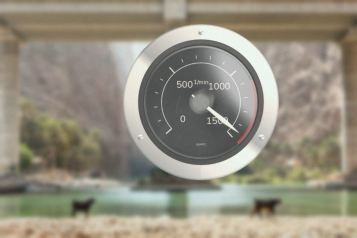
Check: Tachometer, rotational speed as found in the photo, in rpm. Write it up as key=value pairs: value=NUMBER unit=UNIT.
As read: value=1450 unit=rpm
